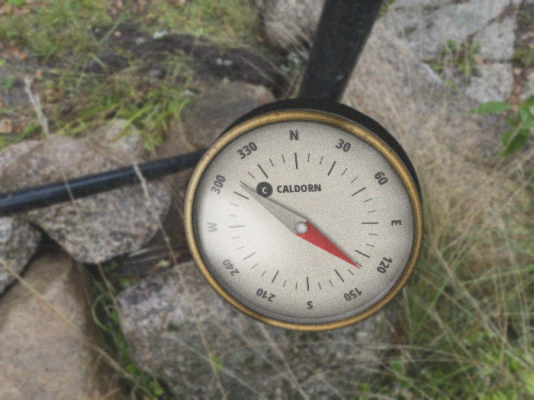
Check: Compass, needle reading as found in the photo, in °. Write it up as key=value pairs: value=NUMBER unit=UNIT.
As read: value=130 unit=°
